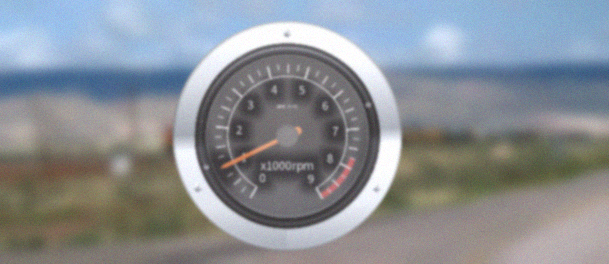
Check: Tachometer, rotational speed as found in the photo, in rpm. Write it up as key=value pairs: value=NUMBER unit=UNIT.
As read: value=1000 unit=rpm
